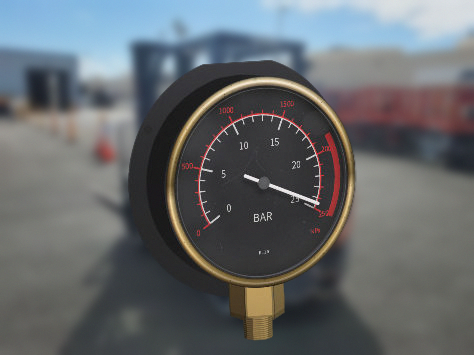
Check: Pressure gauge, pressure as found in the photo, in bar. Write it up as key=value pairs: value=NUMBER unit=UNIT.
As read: value=24.5 unit=bar
